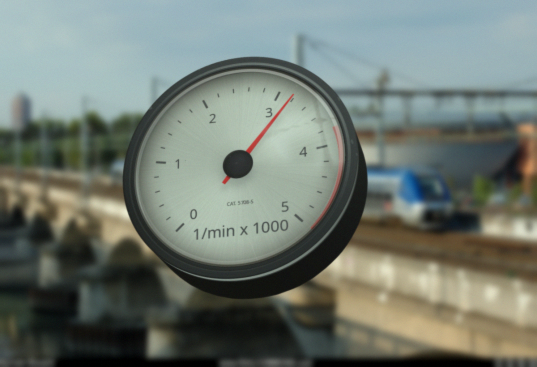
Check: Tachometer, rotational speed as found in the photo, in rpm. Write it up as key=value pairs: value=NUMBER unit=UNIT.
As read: value=3200 unit=rpm
